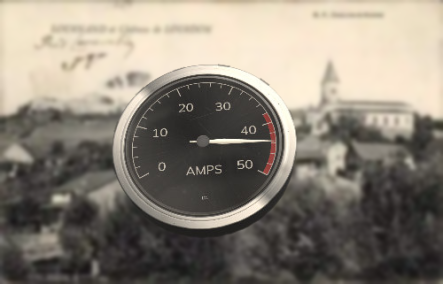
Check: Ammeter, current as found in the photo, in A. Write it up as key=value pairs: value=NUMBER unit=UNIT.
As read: value=44 unit=A
